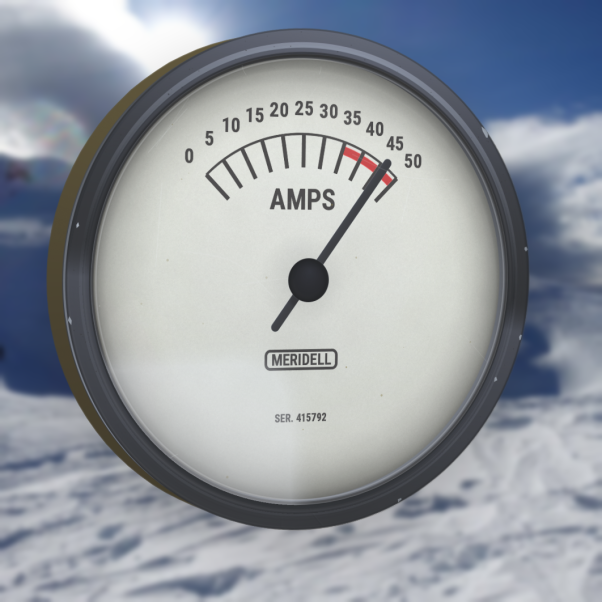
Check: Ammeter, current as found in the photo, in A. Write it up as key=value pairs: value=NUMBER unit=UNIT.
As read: value=45 unit=A
